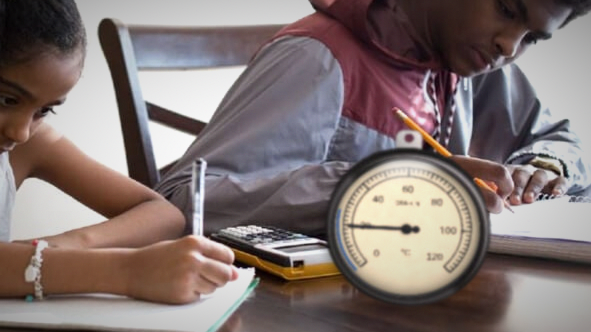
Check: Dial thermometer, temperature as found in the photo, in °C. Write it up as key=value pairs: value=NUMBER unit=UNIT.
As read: value=20 unit=°C
